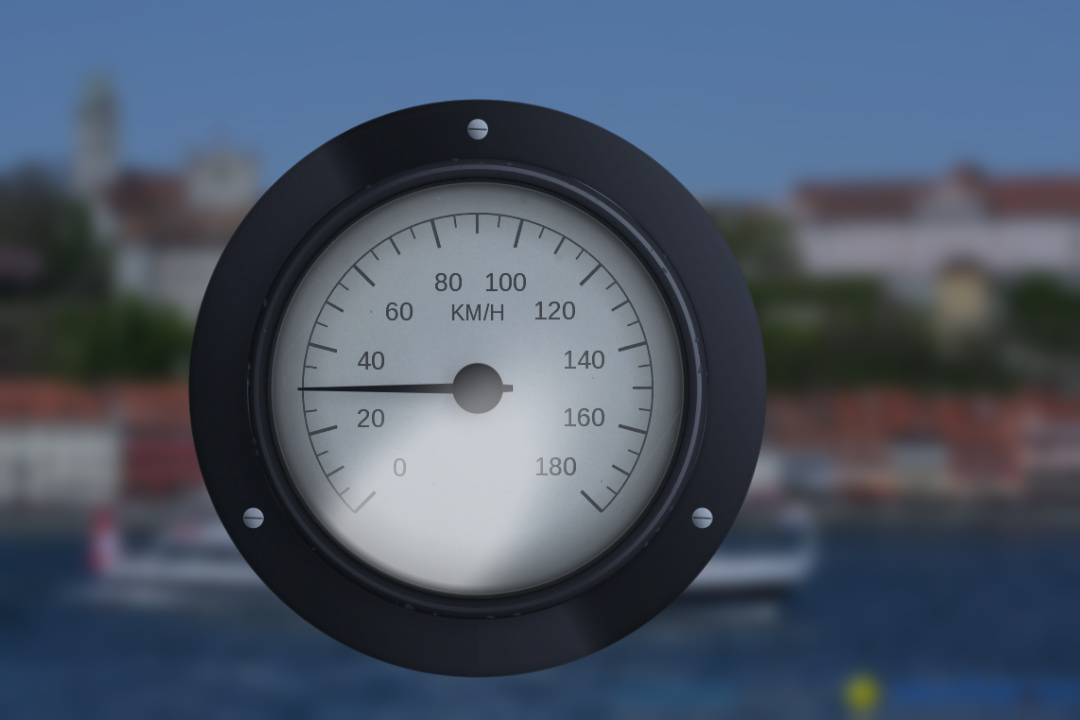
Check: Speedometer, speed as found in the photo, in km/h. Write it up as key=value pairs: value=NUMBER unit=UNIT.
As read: value=30 unit=km/h
